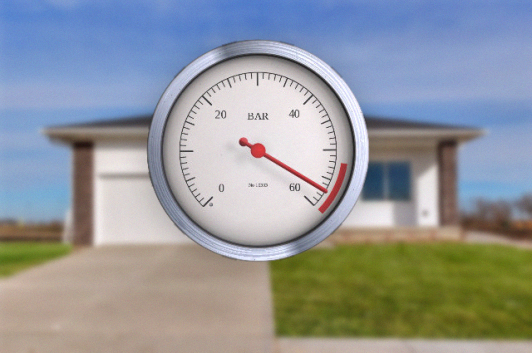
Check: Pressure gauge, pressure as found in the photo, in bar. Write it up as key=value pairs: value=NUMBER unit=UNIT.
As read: value=57 unit=bar
